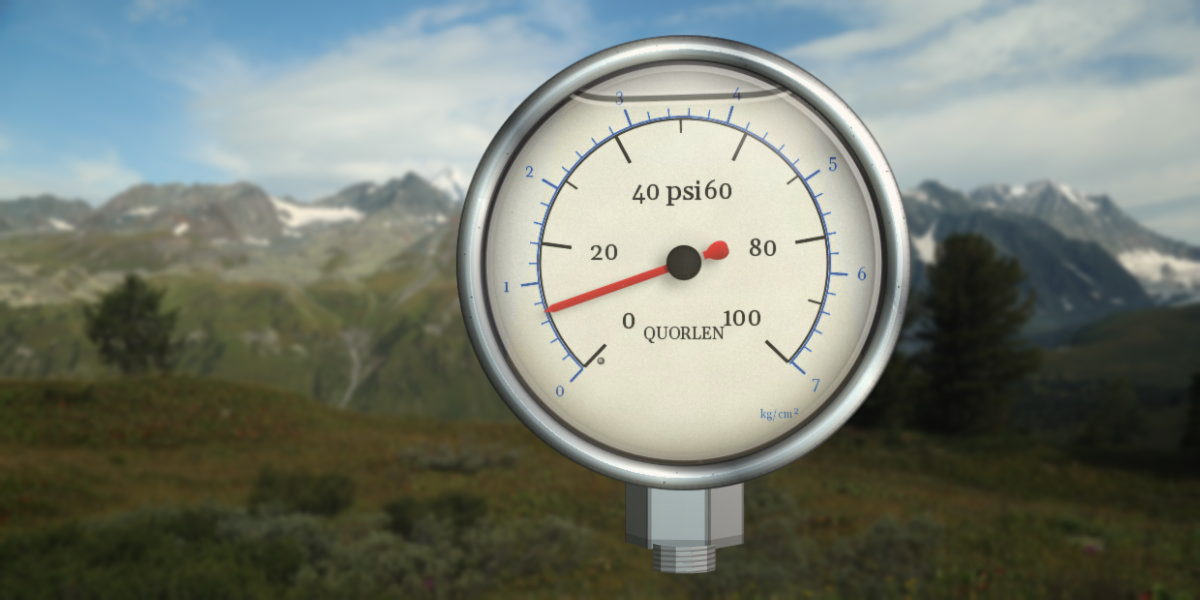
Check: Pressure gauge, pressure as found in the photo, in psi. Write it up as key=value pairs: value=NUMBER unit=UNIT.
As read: value=10 unit=psi
